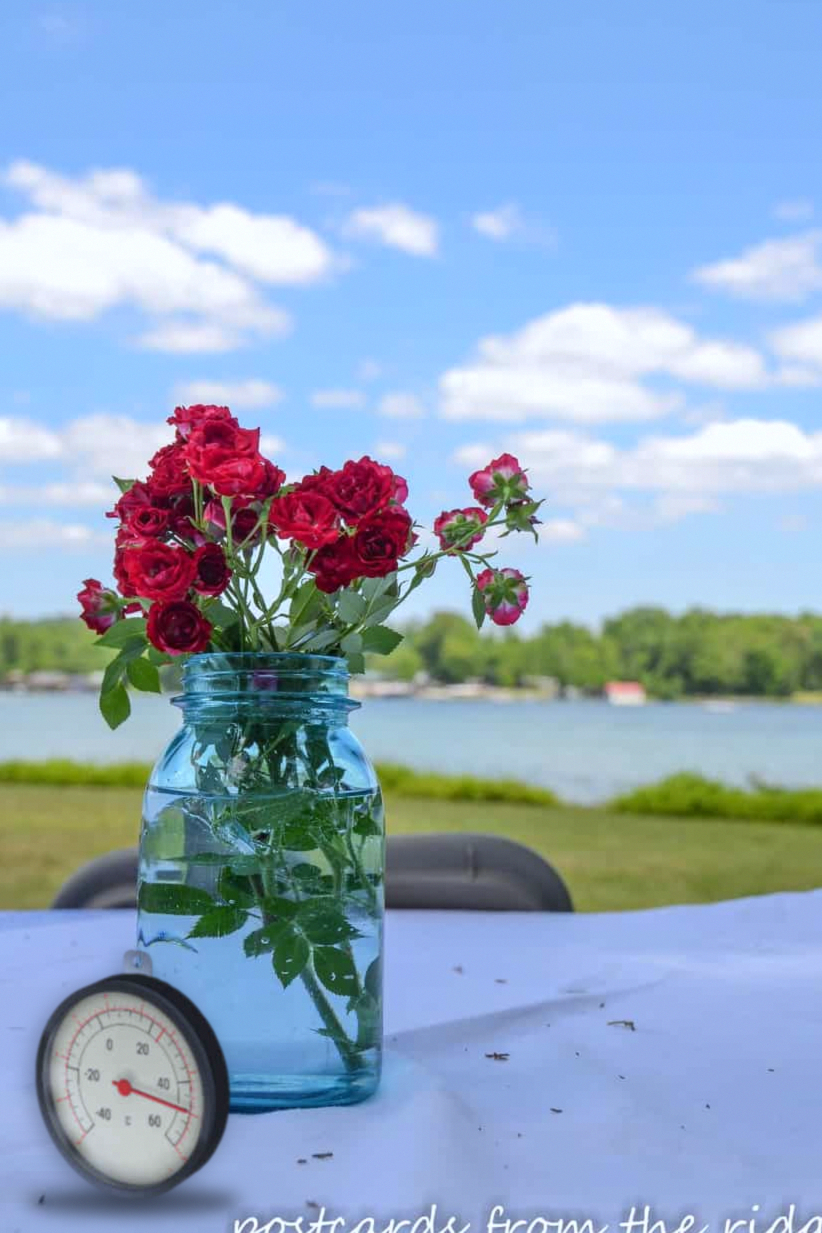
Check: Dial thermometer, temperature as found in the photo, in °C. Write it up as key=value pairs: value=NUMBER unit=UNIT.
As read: value=48 unit=°C
